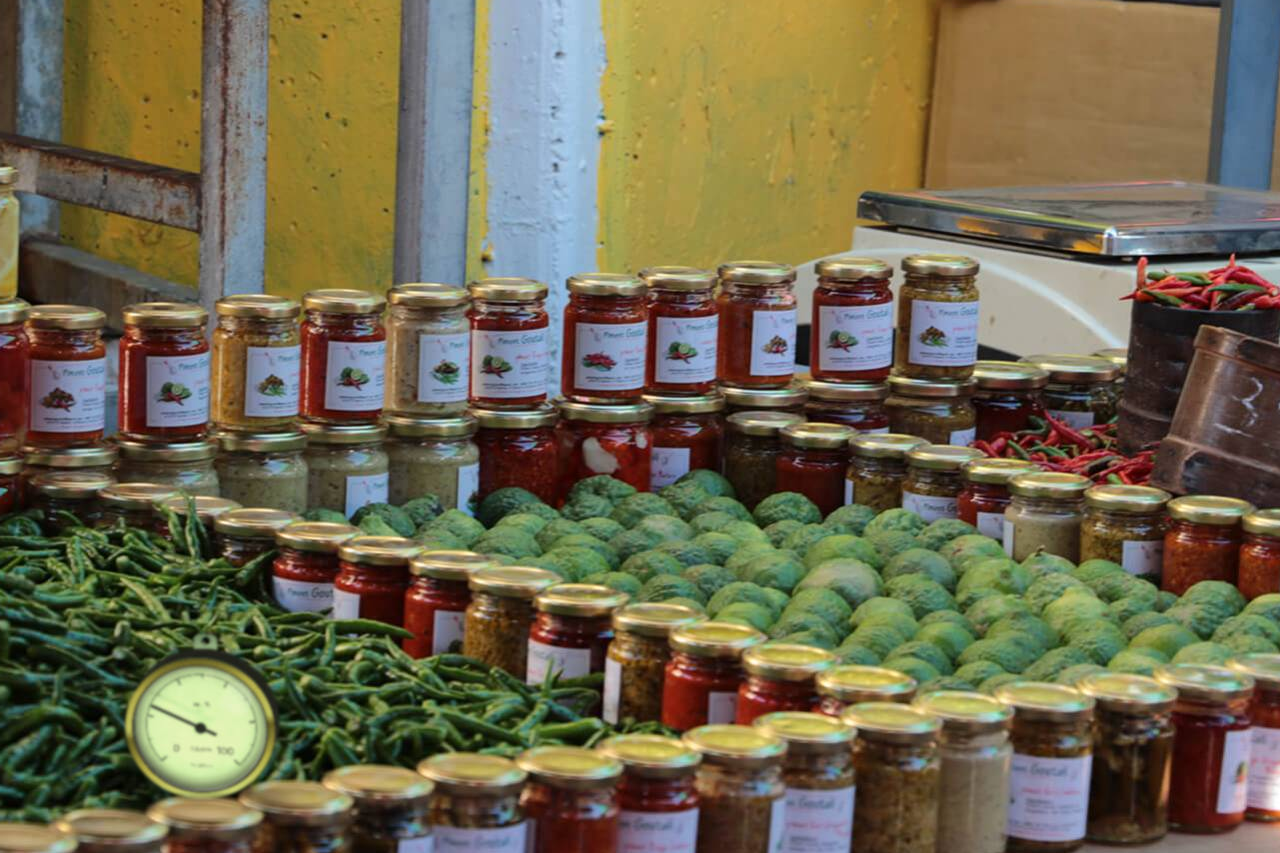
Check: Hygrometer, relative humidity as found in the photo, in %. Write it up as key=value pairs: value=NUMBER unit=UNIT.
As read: value=25 unit=%
